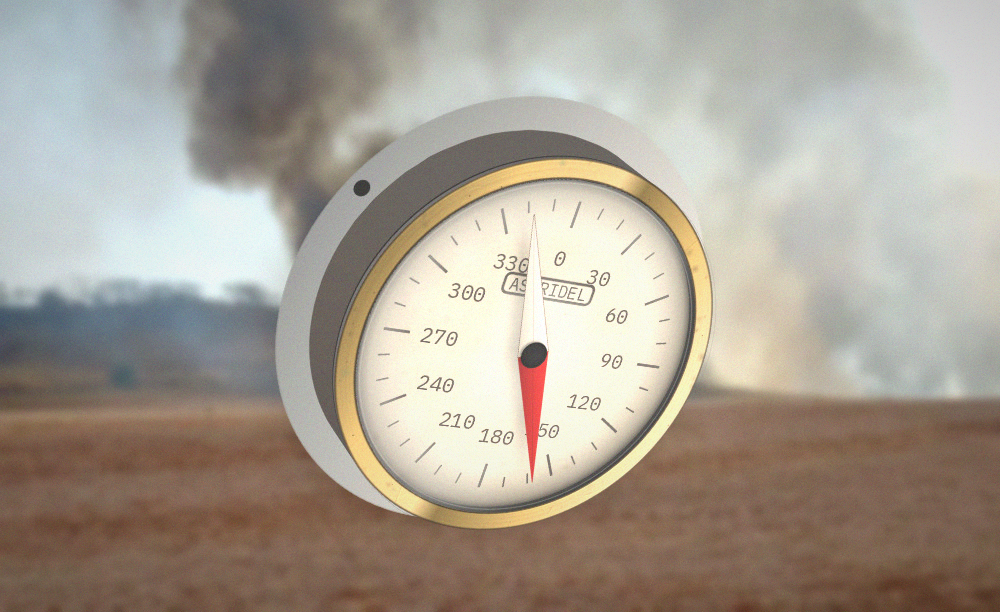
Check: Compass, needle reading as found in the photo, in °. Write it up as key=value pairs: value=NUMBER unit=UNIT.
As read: value=160 unit=°
